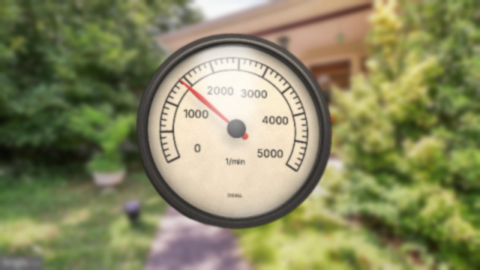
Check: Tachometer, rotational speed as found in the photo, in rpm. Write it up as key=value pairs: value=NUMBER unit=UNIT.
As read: value=1400 unit=rpm
